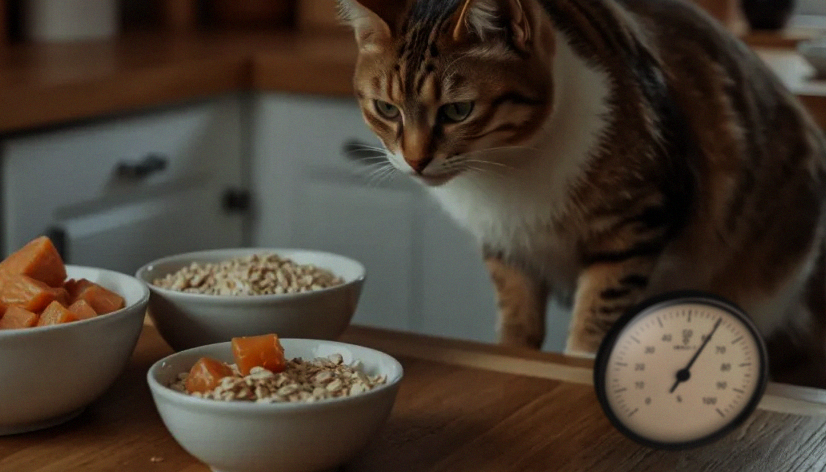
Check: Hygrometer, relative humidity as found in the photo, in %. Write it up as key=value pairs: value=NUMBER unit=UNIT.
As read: value=60 unit=%
